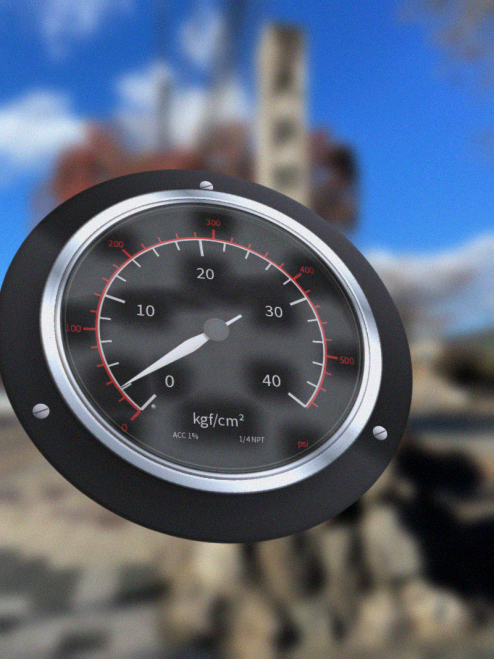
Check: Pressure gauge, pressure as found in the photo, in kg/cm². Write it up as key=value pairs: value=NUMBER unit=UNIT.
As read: value=2 unit=kg/cm²
